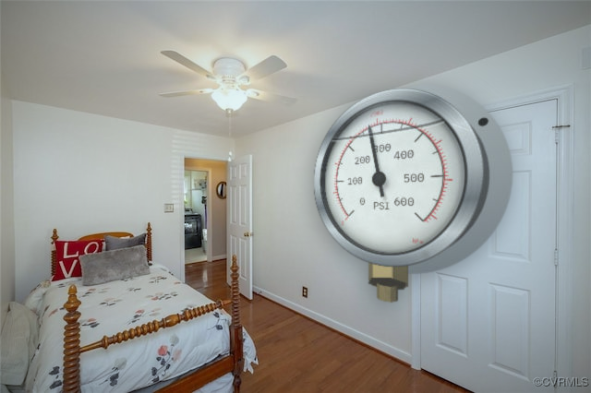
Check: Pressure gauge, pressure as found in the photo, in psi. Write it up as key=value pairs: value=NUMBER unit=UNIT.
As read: value=275 unit=psi
